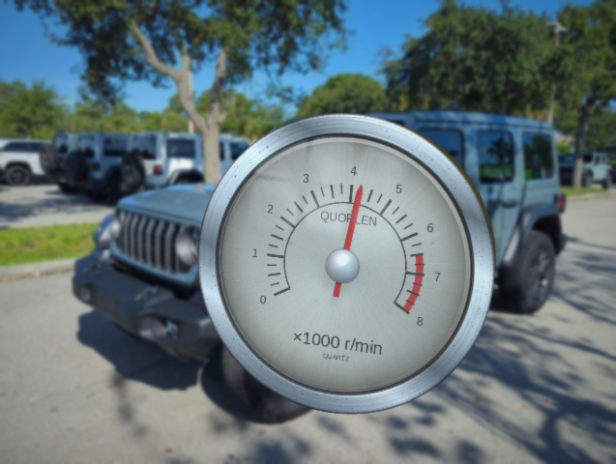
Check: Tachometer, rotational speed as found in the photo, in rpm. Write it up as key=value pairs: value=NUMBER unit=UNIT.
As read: value=4250 unit=rpm
